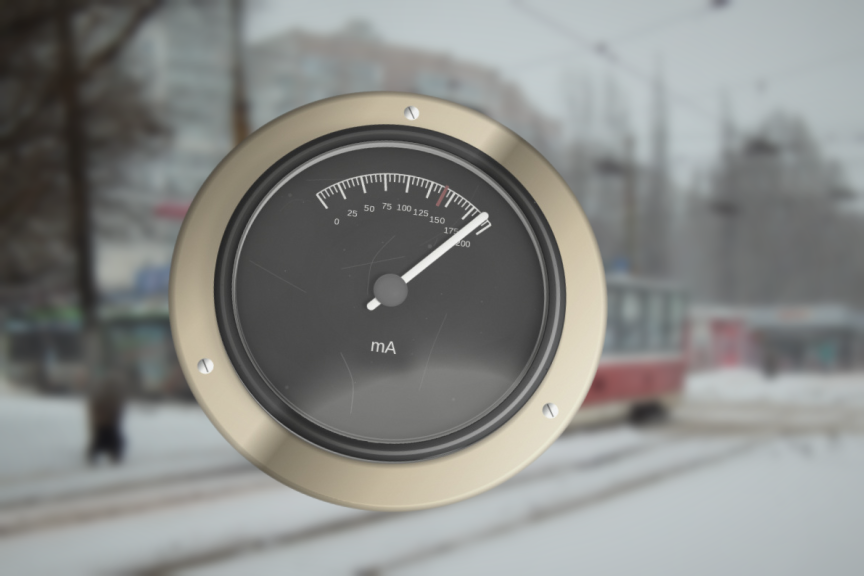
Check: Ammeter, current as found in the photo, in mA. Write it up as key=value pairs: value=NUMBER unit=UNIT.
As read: value=190 unit=mA
